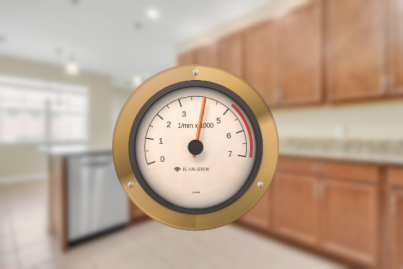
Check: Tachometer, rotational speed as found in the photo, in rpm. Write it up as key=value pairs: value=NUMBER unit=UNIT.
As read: value=4000 unit=rpm
